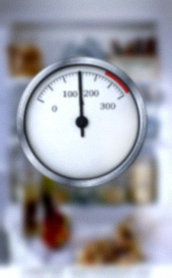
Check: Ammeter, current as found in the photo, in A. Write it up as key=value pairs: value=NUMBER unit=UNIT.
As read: value=150 unit=A
